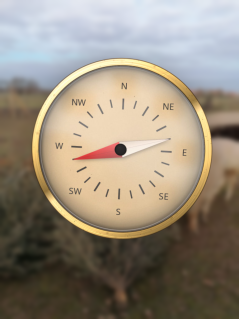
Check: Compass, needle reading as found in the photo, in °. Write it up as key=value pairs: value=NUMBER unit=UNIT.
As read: value=255 unit=°
